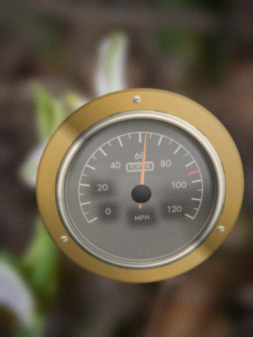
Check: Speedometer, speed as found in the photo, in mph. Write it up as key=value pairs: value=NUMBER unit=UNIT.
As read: value=62.5 unit=mph
